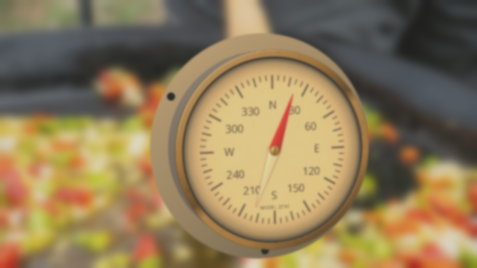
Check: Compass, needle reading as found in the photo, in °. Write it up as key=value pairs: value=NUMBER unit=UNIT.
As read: value=20 unit=°
